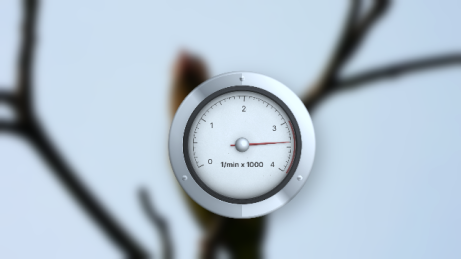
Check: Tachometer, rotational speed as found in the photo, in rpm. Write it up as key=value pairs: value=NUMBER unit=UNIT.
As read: value=3400 unit=rpm
